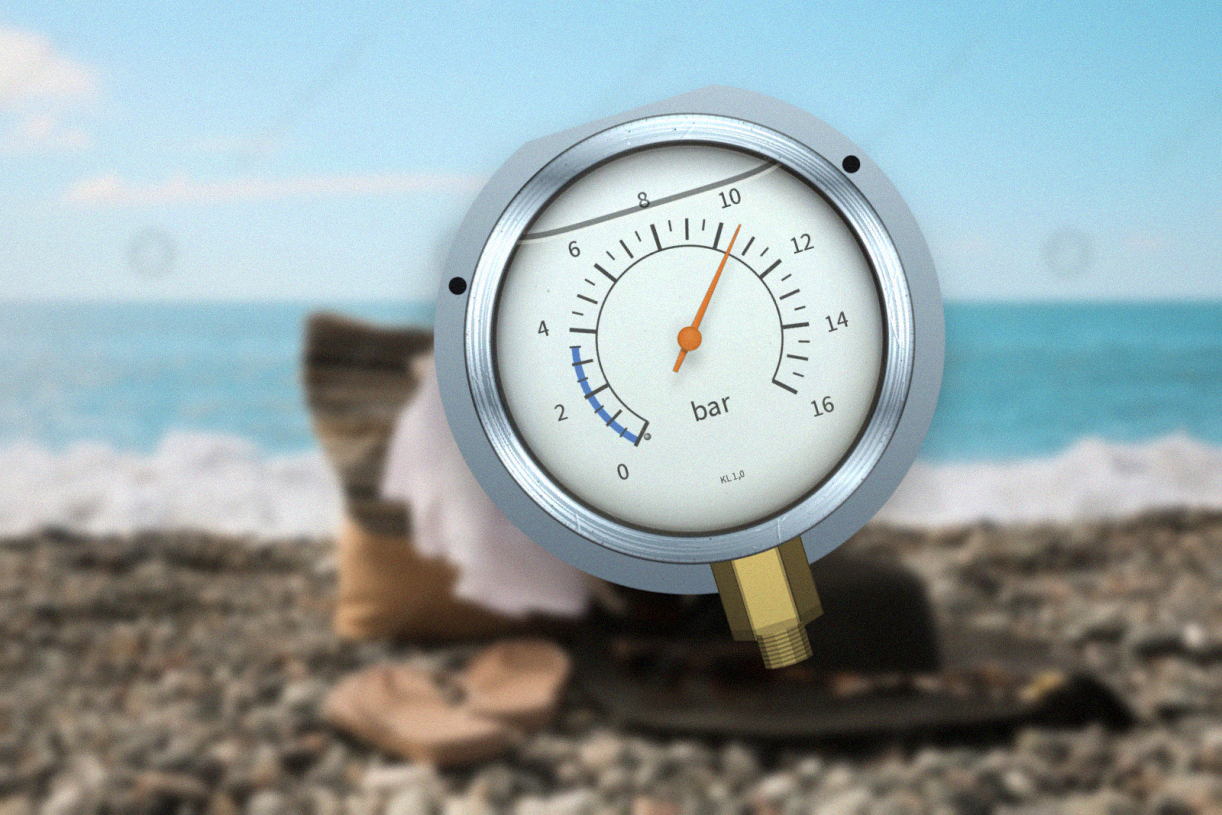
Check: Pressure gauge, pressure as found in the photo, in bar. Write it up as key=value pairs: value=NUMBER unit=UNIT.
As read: value=10.5 unit=bar
